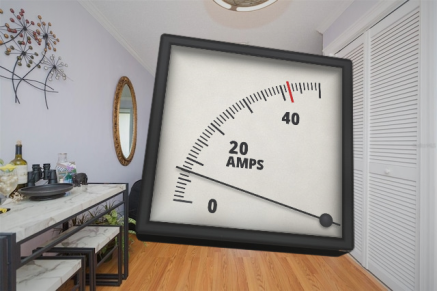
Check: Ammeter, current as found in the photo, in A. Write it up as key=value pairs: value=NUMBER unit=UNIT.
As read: value=7 unit=A
